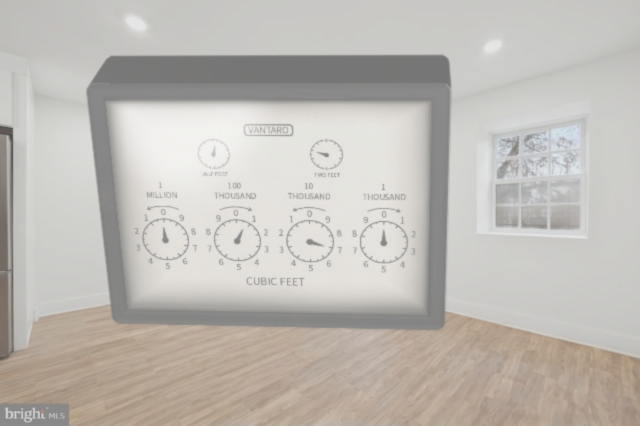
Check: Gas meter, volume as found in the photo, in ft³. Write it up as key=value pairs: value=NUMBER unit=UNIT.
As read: value=7000 unit=ft³
